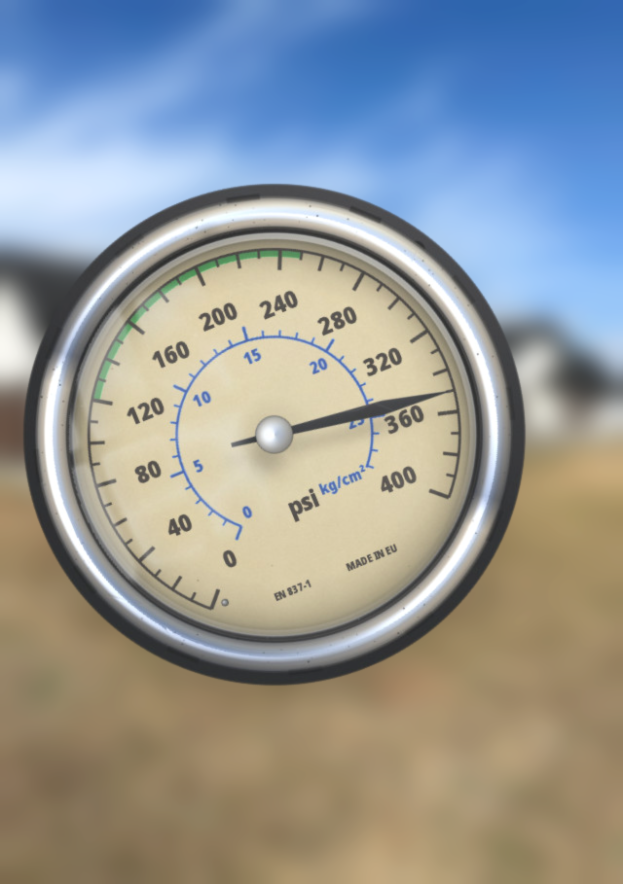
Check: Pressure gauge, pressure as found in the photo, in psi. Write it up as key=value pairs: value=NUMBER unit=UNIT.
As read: value=350 unit=psi
